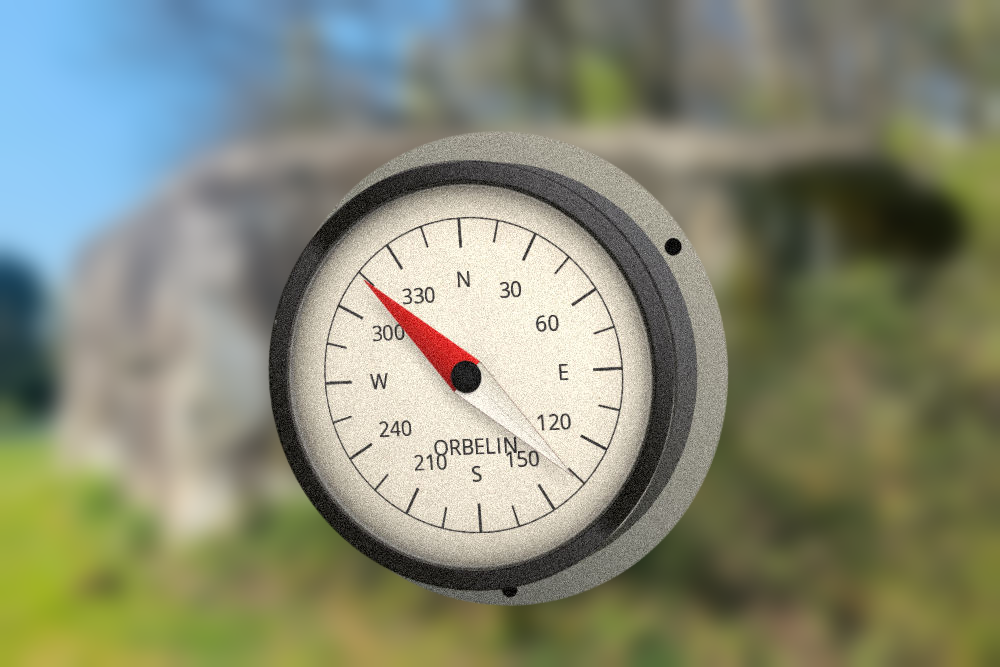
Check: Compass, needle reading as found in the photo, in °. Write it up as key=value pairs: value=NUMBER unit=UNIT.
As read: value=315 unit=°
